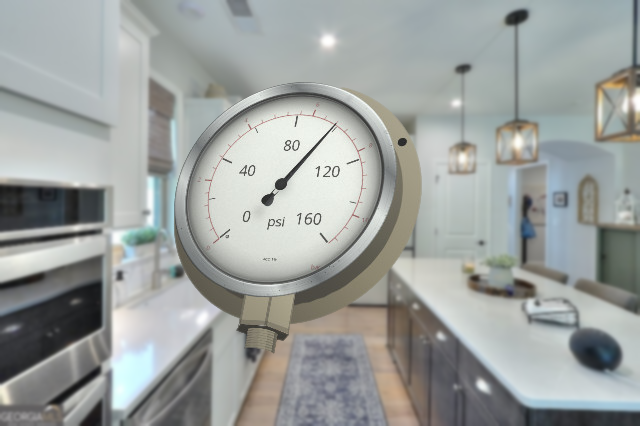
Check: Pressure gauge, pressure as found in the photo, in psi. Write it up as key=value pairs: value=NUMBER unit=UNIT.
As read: value=100 unit=psi
